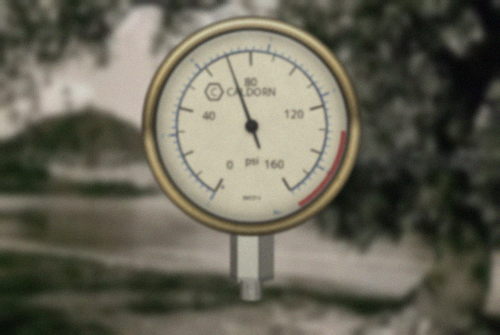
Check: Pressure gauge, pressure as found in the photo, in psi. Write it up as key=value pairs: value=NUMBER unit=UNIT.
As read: value=70 unit=psi
